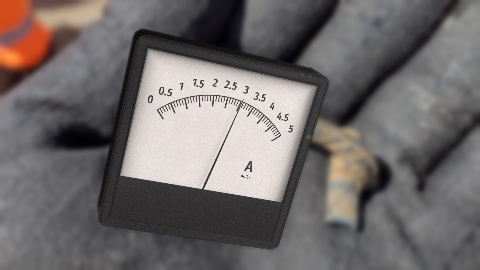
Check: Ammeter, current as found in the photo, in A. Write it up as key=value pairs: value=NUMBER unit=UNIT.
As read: value=3 unit=A
